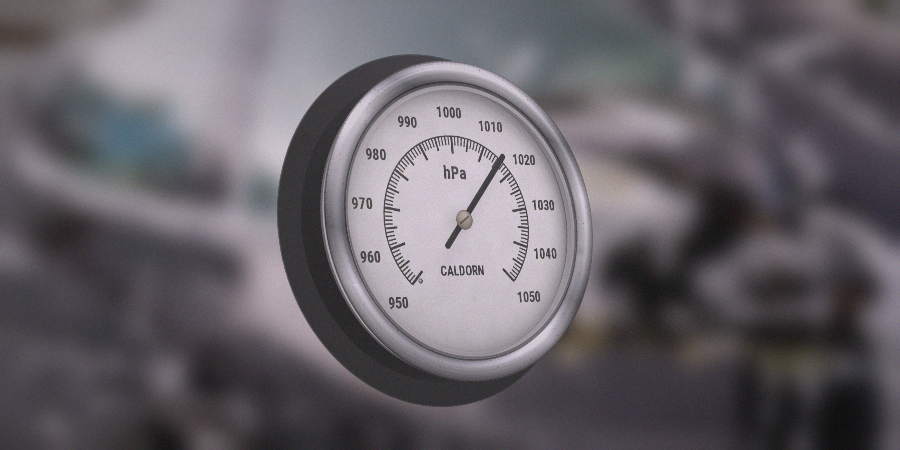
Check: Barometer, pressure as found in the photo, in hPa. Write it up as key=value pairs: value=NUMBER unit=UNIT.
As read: value=1015 unit=hPa
